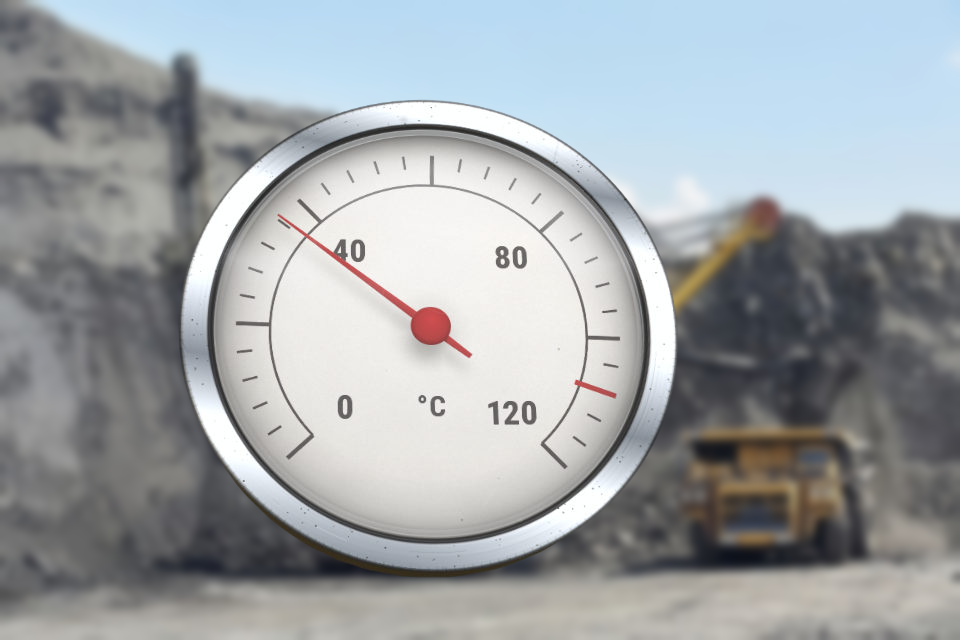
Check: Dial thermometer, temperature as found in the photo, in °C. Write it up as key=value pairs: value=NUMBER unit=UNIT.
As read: value=36 unit=°C
